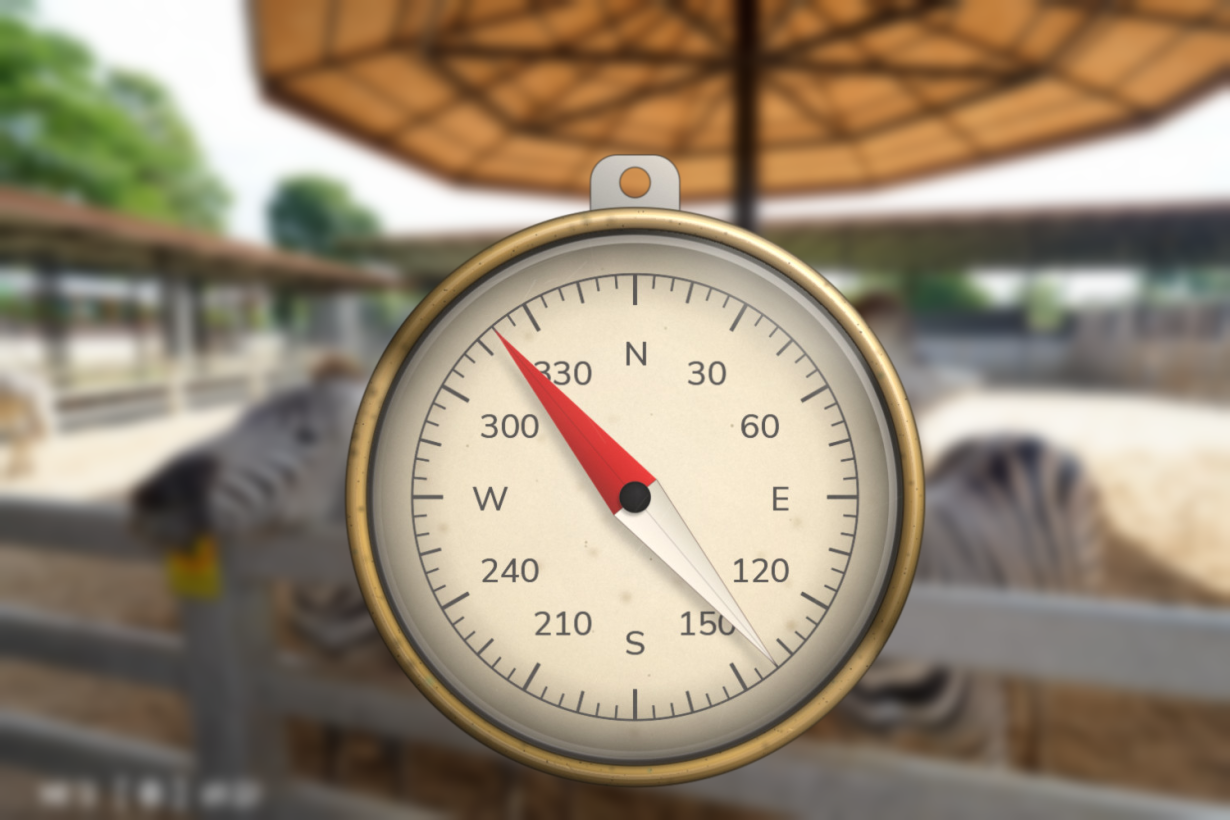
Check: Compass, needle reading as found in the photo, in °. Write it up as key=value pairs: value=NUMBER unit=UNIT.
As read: value=320 unit=°
